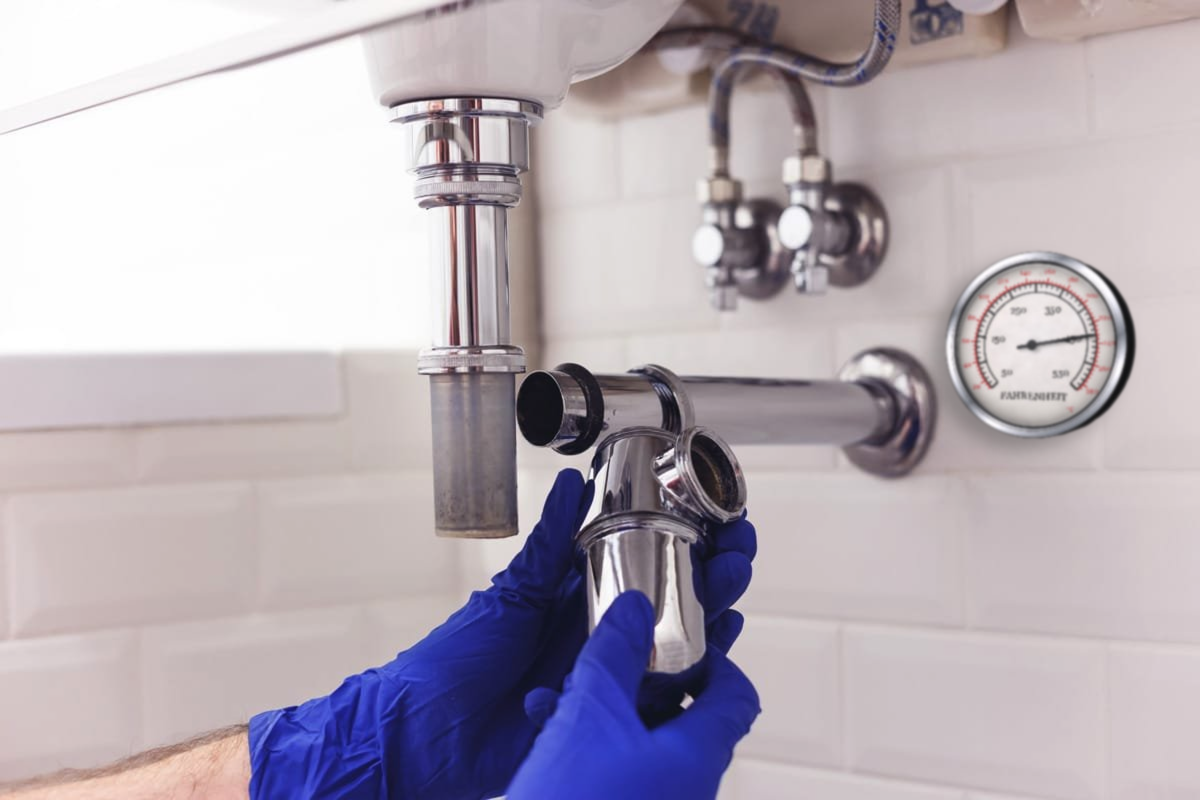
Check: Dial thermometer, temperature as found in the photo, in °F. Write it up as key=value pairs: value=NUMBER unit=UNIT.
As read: value=450 unit=°F
